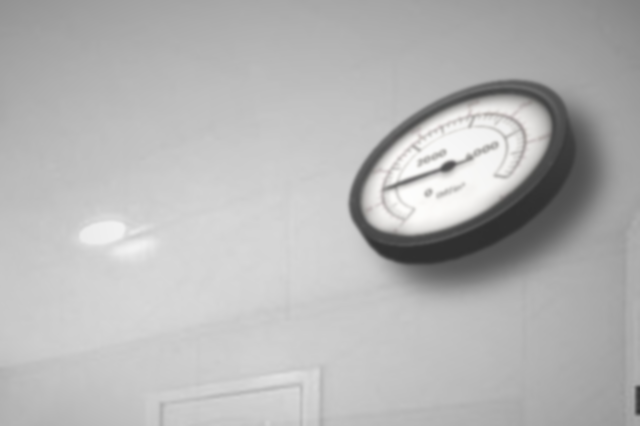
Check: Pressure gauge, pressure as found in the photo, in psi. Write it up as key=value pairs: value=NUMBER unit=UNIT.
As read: value=1000 unit=psi
